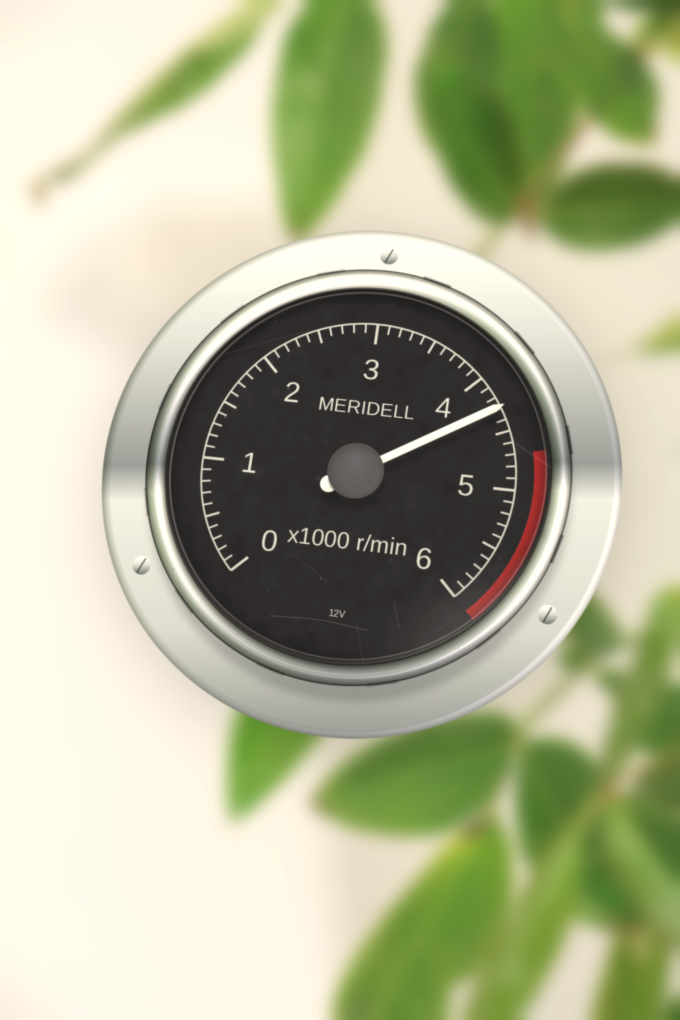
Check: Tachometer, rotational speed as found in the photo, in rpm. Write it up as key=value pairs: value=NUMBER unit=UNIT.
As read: value=4300 unit=rpm
